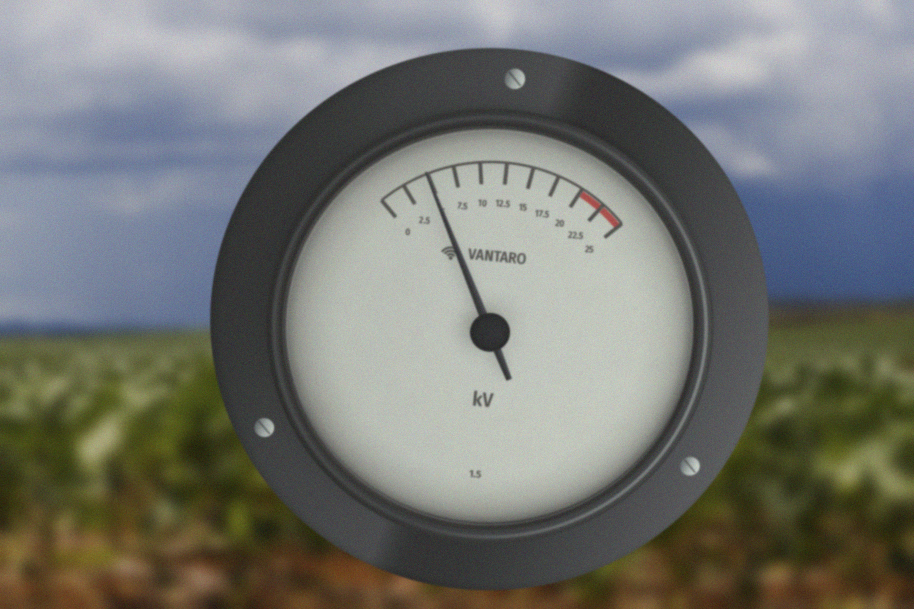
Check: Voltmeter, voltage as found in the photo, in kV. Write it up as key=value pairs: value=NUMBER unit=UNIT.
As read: value=5 unit=kV
